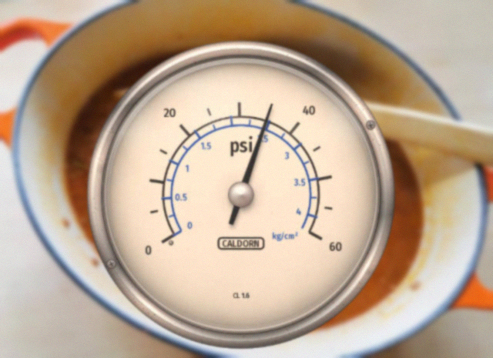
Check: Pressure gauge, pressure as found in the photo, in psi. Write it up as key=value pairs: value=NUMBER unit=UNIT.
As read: value=35 unit=psi
